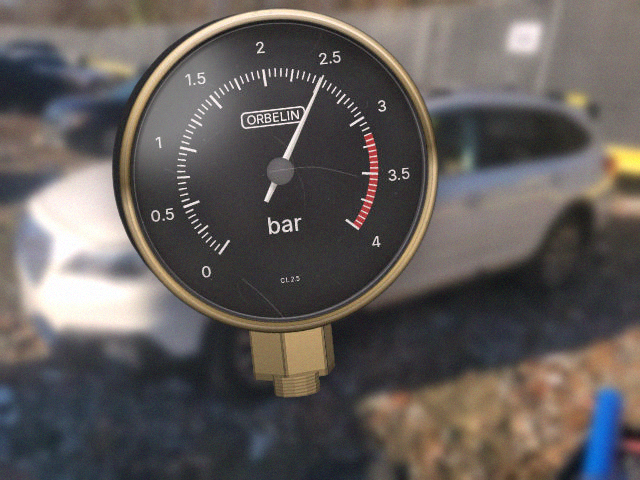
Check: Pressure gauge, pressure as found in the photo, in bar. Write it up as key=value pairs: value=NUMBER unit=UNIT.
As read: value=2.5 unit=bar
